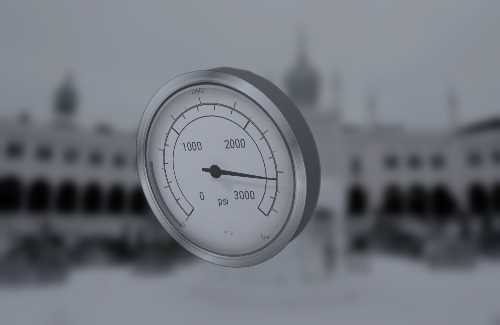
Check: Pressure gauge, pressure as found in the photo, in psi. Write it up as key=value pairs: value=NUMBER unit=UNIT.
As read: value=2600 unit=psi
